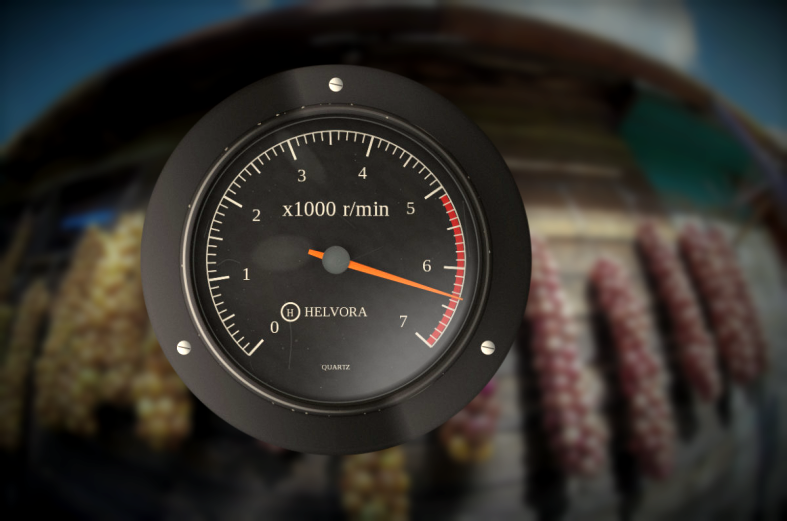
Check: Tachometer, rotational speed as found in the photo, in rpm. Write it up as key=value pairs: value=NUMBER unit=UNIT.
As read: value=6350 unit=rpm
